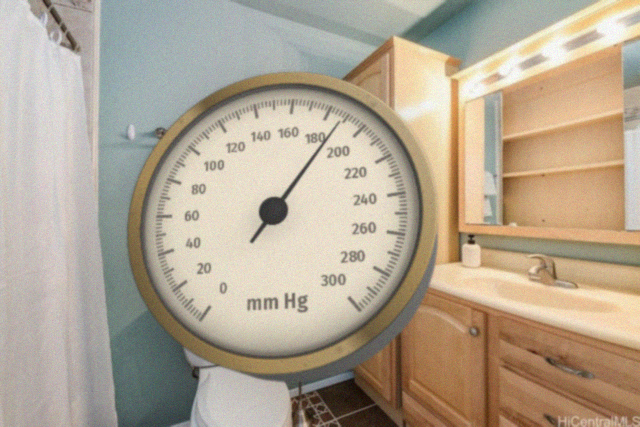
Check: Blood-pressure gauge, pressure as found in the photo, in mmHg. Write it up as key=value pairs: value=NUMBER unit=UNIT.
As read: value=190 unit=mmHg
